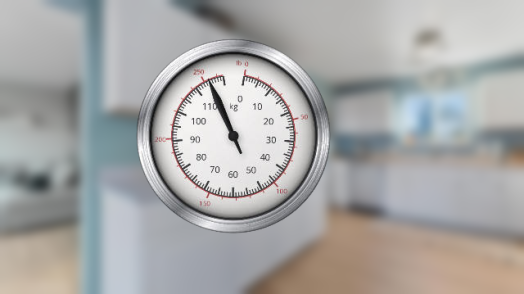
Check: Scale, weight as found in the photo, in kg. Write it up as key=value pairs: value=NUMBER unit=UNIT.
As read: value=115 unit=kg
